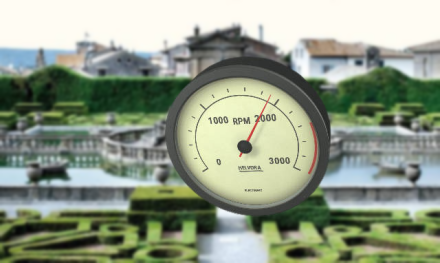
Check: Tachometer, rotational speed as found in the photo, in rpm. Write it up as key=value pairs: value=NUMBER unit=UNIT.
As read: value=1900 unit=rpm
